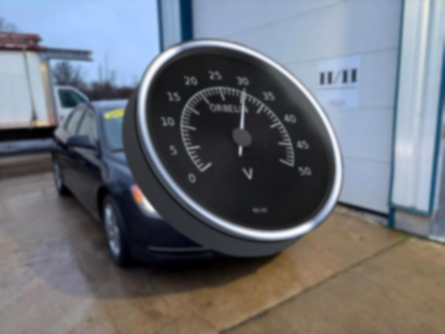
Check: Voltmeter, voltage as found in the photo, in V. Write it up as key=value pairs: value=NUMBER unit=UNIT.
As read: value=30 unit=V
